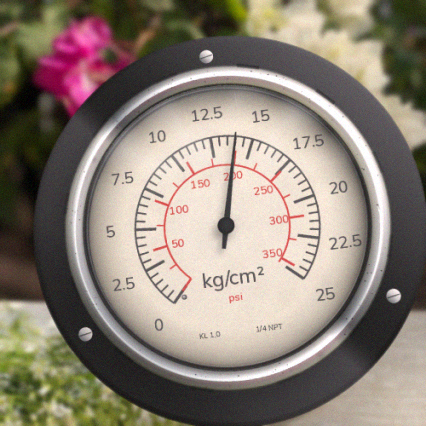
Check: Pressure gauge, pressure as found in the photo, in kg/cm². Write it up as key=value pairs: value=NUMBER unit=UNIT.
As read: value=14 unit=kg/cm²
